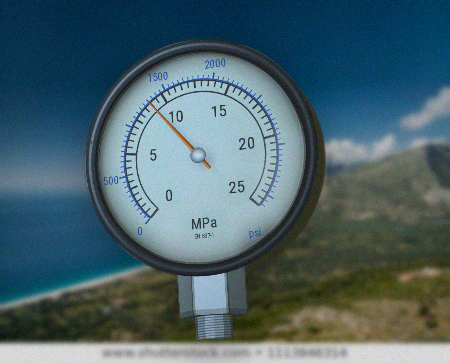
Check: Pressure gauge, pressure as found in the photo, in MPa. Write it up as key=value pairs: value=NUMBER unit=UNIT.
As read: value=9 unit=MPa
